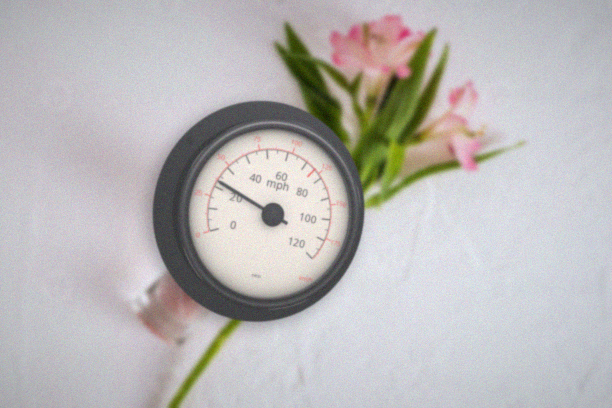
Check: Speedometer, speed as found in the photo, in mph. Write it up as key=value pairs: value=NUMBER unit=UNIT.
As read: value=22.5 unit=mph
